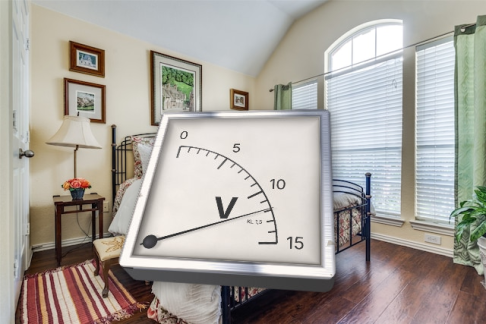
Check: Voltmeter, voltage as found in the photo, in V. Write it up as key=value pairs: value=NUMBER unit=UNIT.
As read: value=12 unit=V
